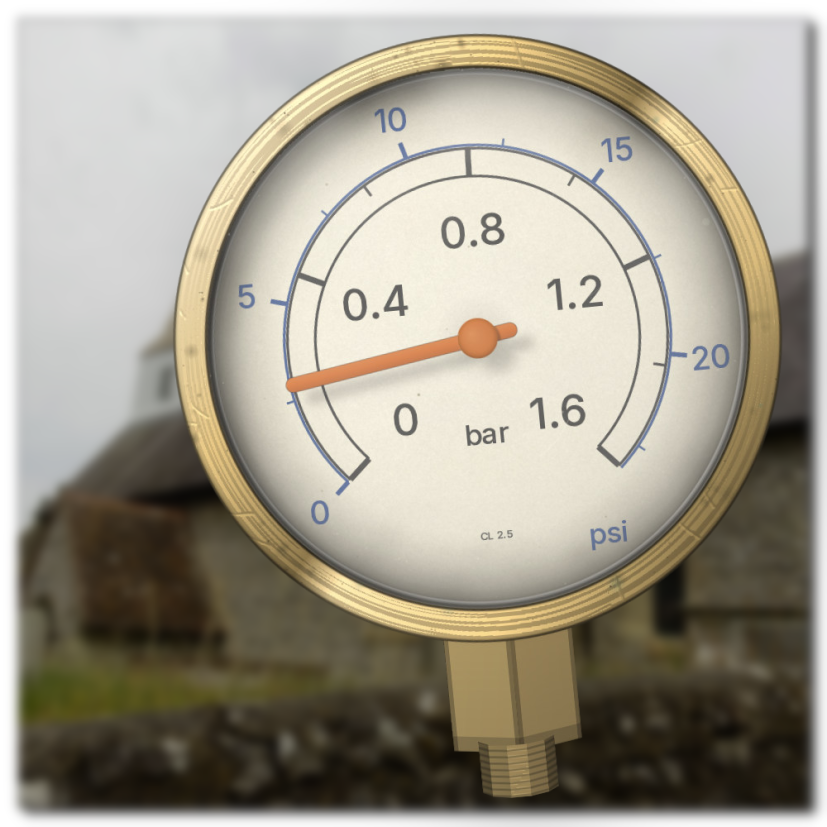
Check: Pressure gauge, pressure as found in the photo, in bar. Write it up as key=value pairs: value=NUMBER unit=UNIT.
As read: value=0.2 unit=bar
